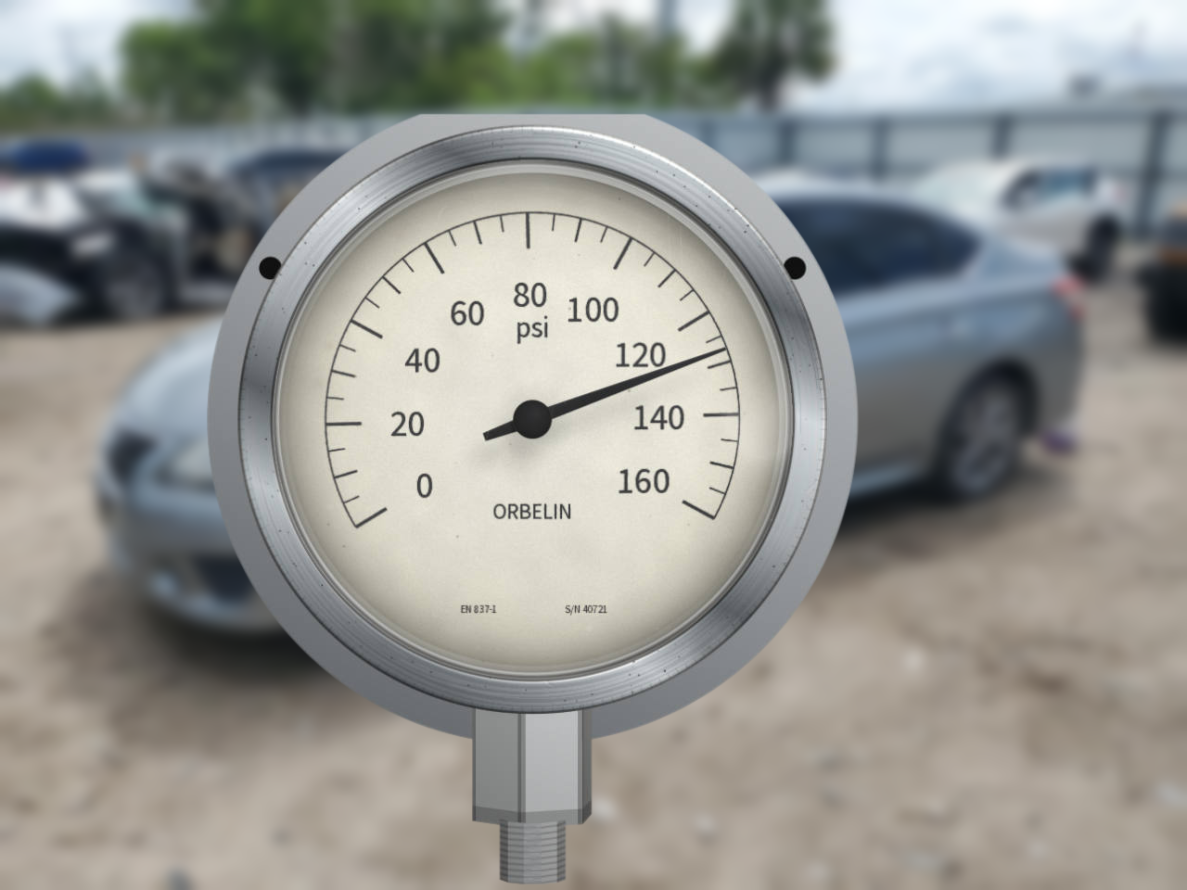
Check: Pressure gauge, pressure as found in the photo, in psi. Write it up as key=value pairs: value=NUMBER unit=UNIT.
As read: value=127.5 unit=psi
